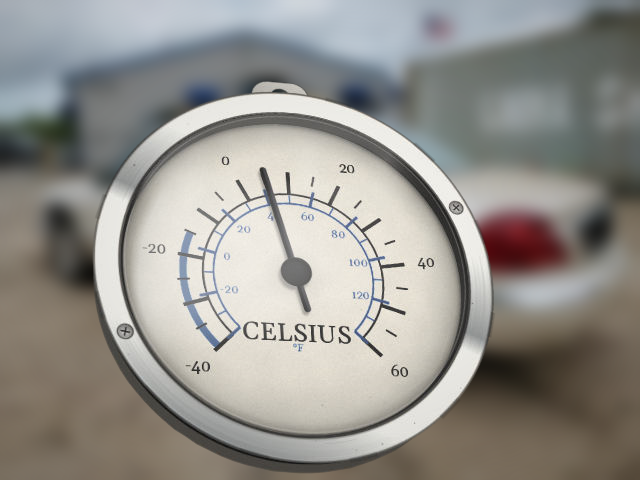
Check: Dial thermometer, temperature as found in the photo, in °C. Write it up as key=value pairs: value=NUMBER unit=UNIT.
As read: value=5 unit=°C
